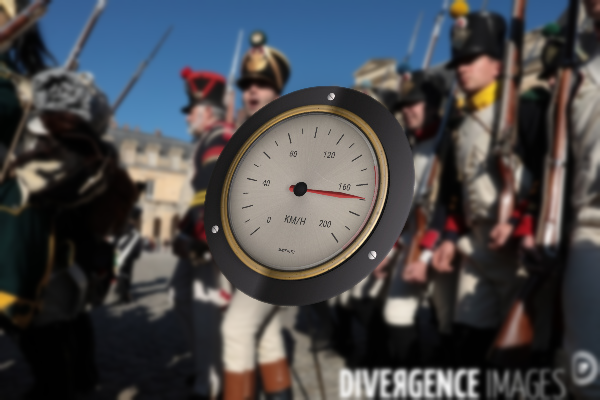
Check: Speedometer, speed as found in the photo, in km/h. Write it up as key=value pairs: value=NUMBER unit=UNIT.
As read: value=170 unit=km/h
